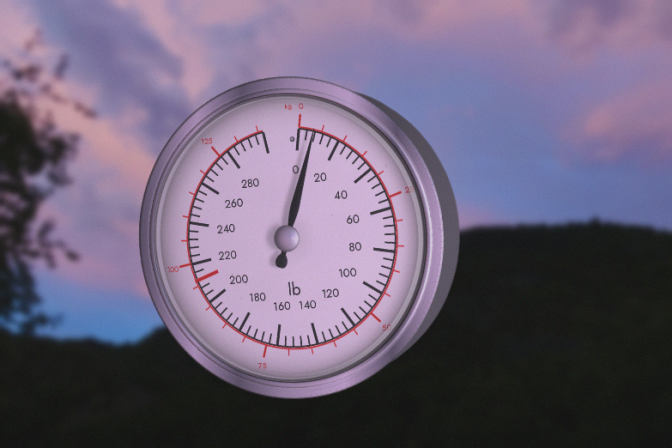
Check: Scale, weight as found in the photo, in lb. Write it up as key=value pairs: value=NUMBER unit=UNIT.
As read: value=8 unit=lb
